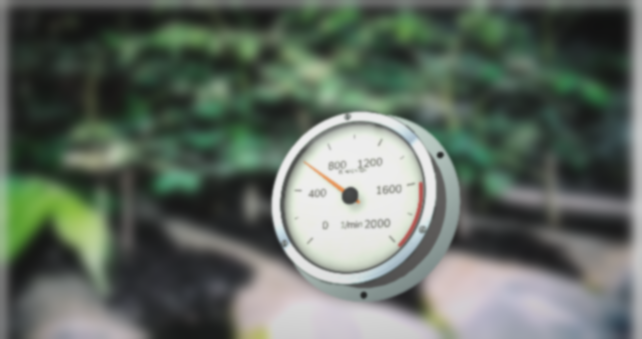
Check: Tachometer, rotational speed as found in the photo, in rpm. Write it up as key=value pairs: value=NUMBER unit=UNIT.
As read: value=600 unit=rpm
